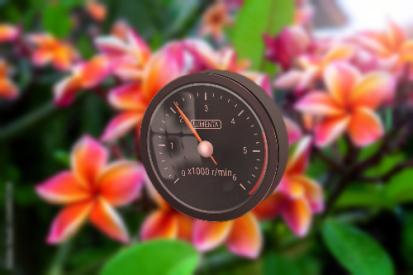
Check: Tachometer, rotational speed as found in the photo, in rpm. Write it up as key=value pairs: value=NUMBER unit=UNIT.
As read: value=2200 unit=rpm
